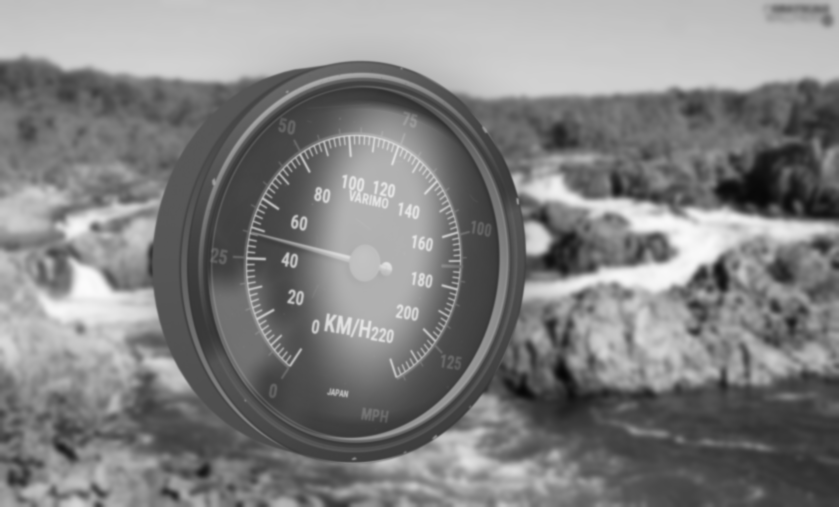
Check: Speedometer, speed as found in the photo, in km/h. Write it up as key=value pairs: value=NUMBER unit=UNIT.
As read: value=48 unit=km/h
